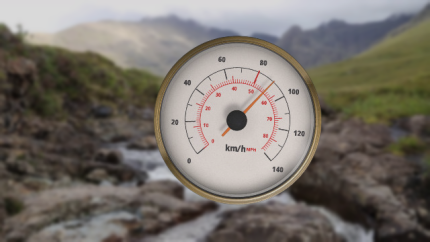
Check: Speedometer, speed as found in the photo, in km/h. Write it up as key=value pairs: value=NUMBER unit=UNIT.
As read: value=90 unit=km/h
